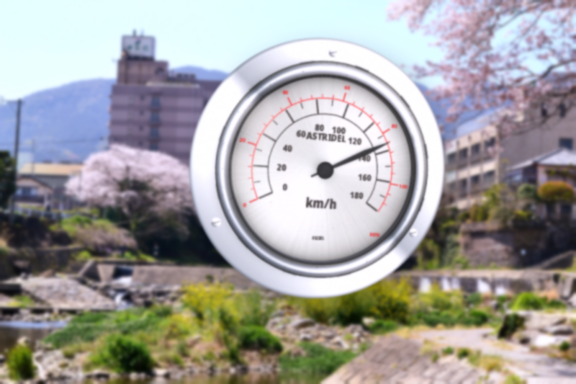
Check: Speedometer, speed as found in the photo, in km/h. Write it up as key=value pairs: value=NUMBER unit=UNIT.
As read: value=135 unit=km/h
